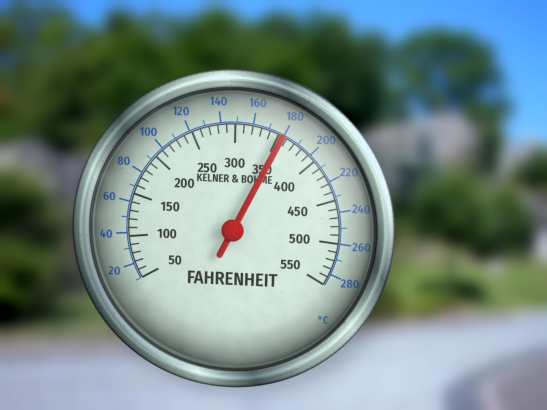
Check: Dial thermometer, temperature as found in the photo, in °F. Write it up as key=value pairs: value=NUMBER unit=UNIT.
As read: value=355 unit=°F
